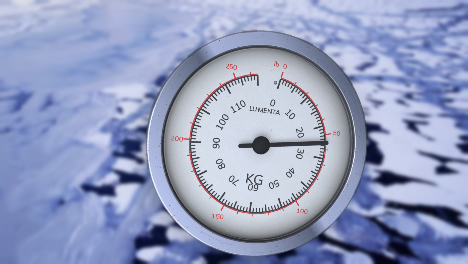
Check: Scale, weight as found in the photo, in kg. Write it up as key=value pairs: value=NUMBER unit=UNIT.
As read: value=25 unit=kg
